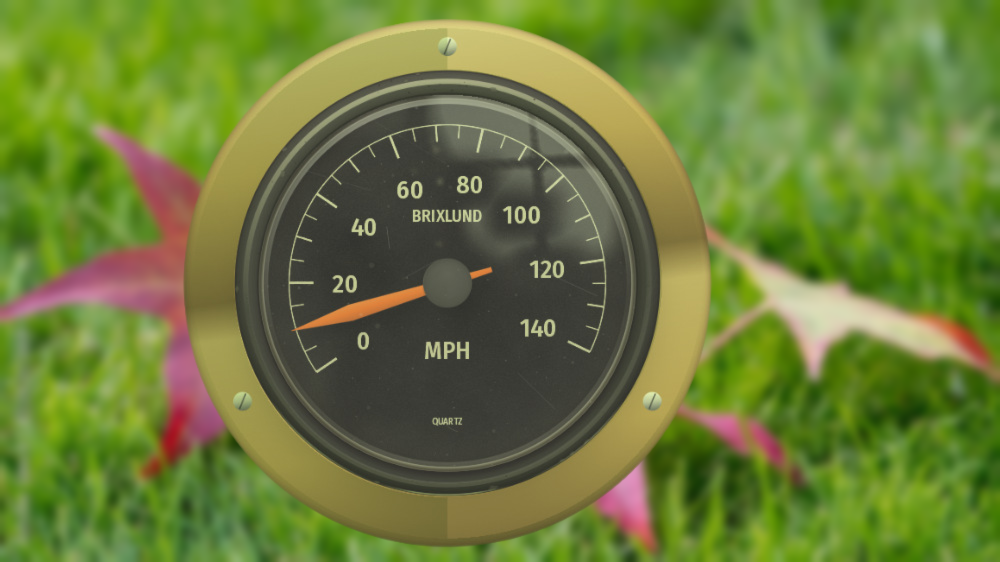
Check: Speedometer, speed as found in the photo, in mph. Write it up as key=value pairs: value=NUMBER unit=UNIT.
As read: value=10 unit=mph
